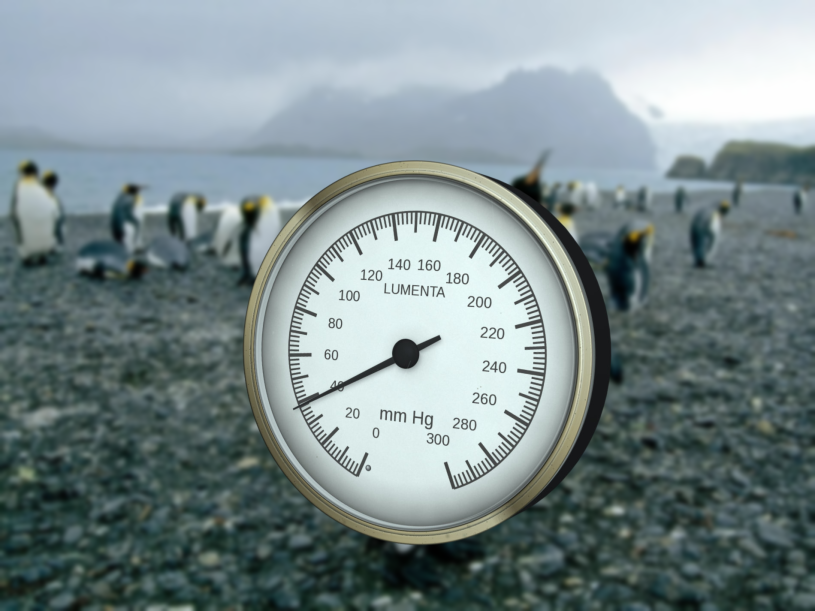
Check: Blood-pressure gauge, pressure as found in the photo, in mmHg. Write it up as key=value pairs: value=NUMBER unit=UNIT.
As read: value=38 unit=mmHg
